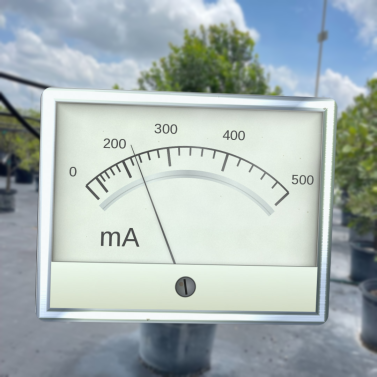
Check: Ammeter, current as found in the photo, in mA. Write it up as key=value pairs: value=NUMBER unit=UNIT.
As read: value=230 unit=mA
